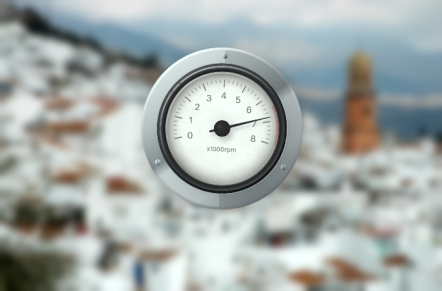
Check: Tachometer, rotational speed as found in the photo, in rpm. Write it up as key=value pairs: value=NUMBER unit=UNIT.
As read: value=6800 unit=rpm
